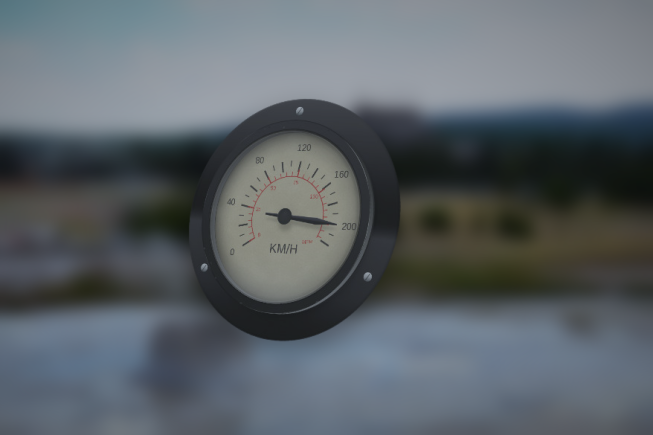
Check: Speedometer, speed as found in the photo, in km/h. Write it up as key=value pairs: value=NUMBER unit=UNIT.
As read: value=200 unit=km/h
